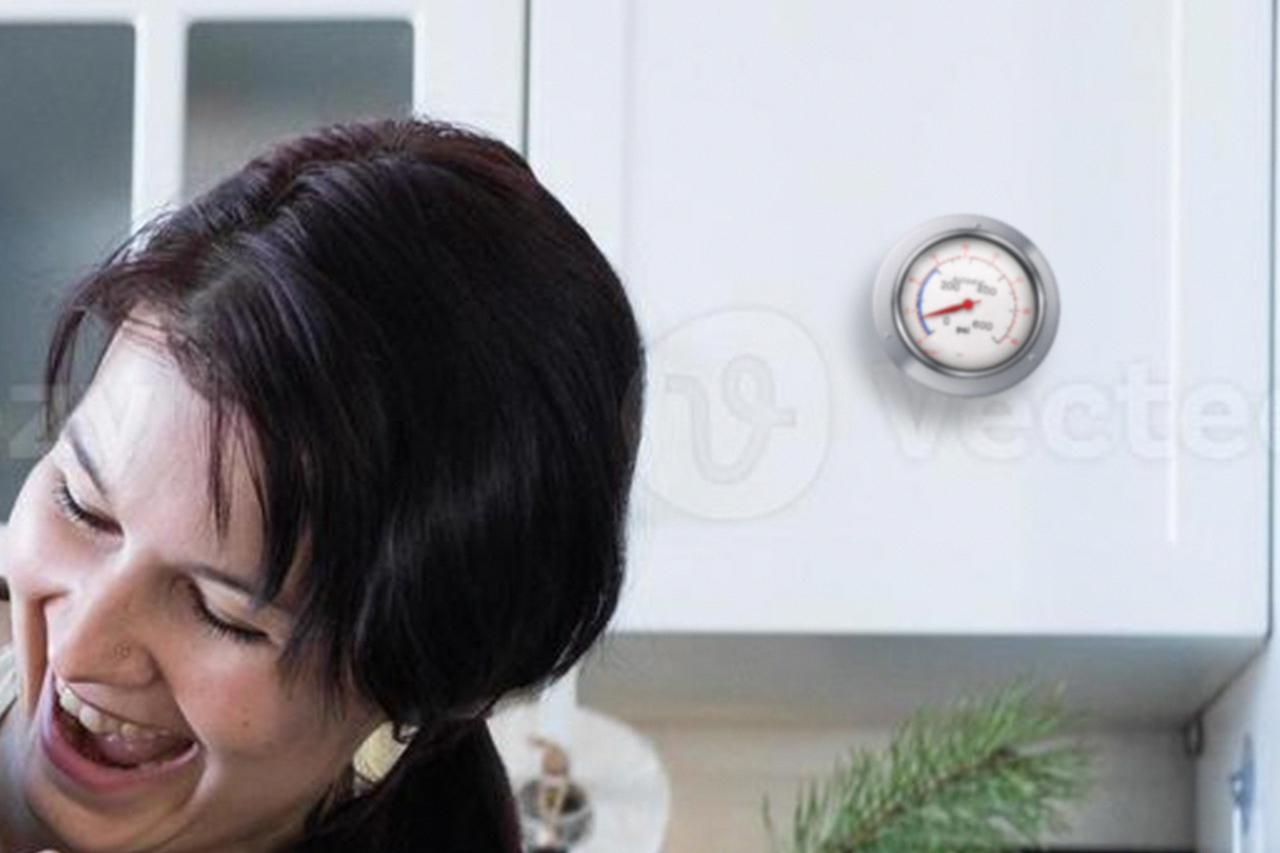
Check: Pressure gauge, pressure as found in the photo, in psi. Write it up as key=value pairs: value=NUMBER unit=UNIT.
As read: value=50 unit=psi
